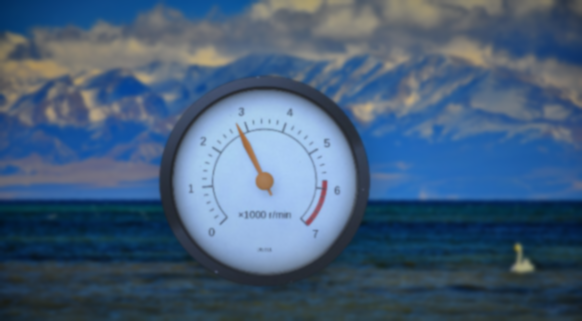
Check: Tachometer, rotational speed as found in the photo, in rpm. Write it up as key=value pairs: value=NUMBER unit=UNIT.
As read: value=2800 unit=rpm
